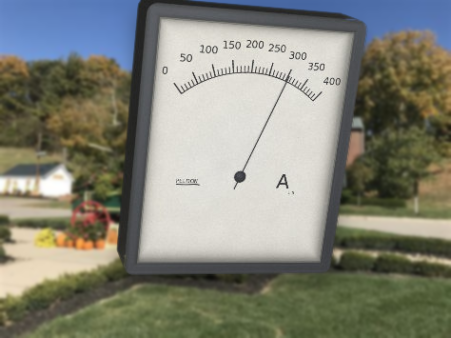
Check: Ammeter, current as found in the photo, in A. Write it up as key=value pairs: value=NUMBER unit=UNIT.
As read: value=300 unit=A
